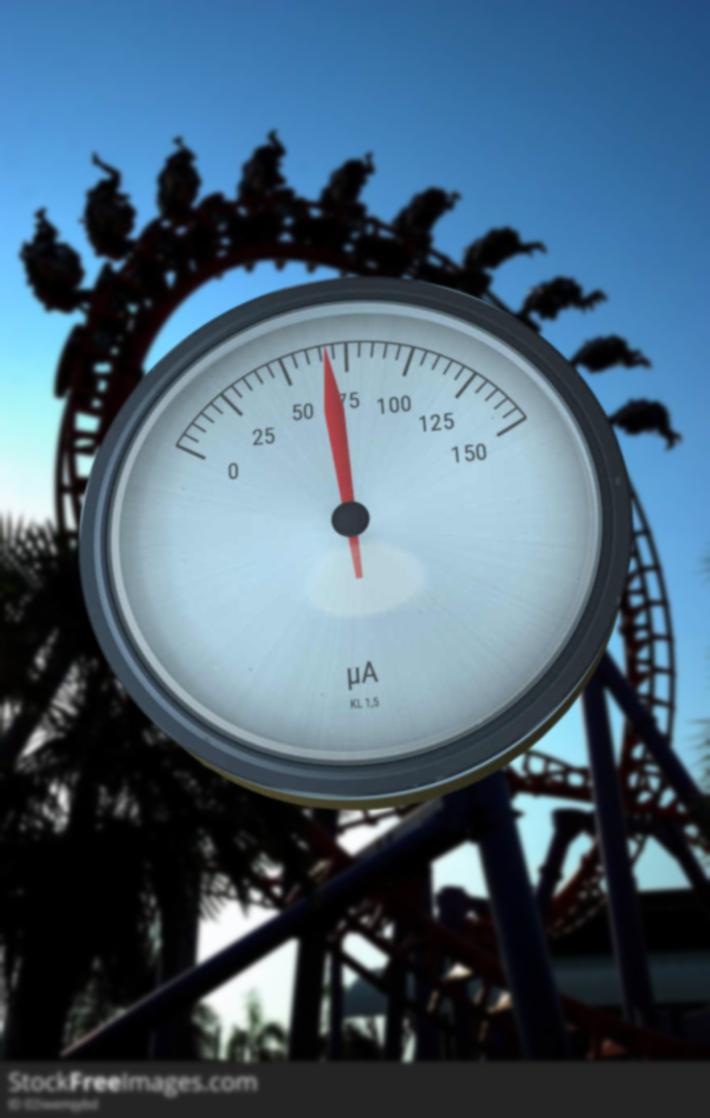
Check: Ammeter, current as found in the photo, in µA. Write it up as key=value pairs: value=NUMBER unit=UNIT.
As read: value=67.5 unit=µA
